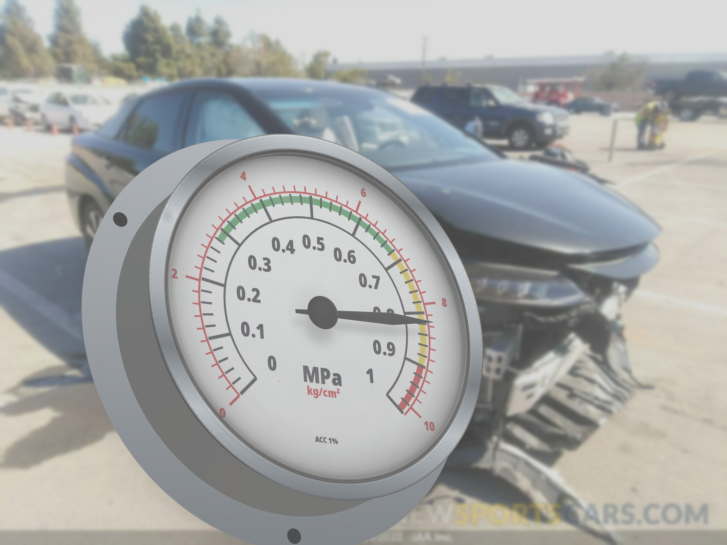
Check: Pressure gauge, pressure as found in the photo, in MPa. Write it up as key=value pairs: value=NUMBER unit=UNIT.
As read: value=0.82 unit=MPa
